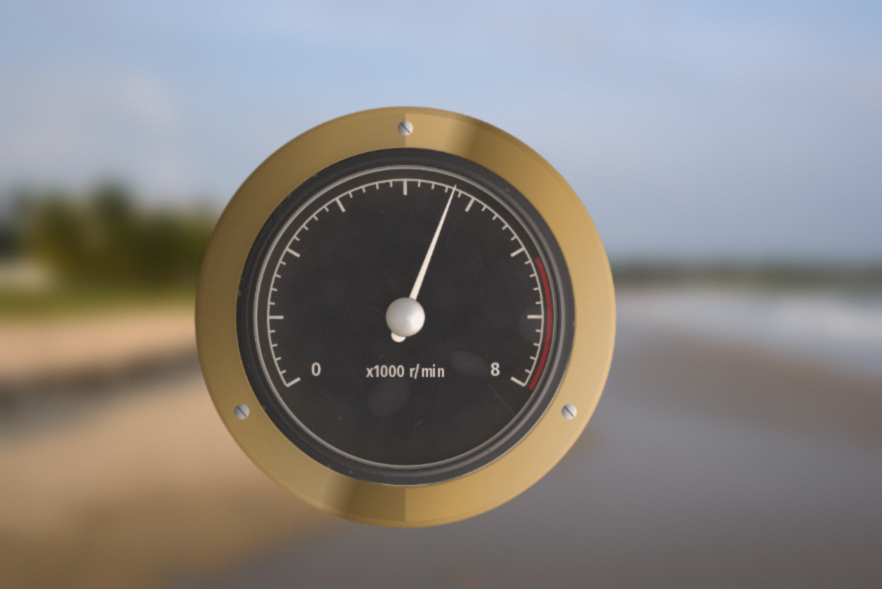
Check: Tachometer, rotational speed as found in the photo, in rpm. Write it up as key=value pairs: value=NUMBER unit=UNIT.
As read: value=4700 unit=rpm
